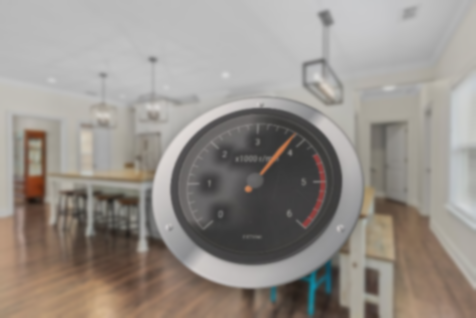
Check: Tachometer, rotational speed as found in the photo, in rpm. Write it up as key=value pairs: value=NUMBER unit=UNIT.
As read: value=3800 unit=rpm
